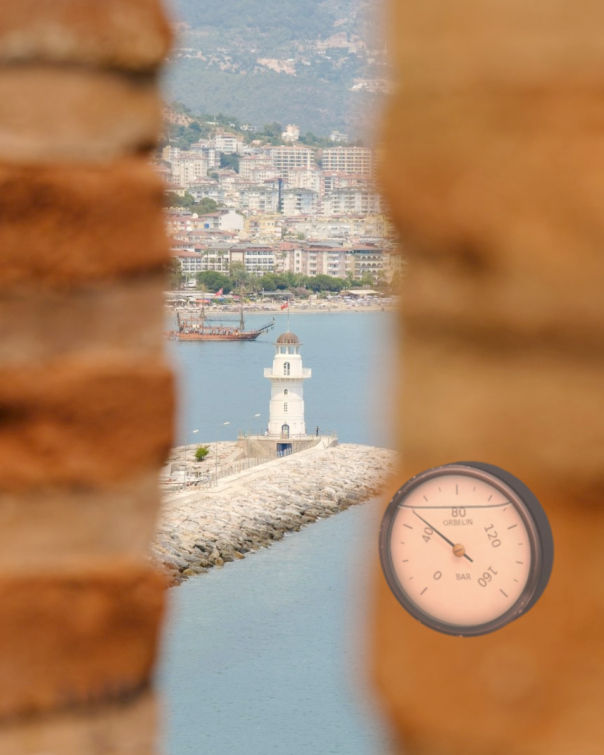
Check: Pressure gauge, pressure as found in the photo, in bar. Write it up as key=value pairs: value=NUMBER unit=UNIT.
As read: value=50 unit=bar
